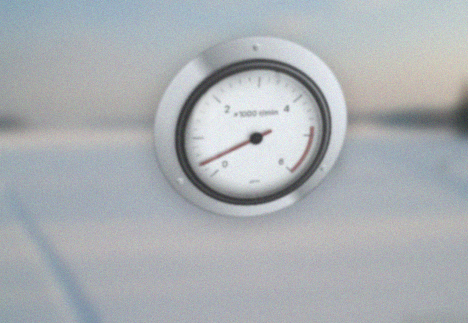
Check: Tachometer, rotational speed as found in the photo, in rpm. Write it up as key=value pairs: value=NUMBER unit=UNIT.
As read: value=400 unit=rpm
